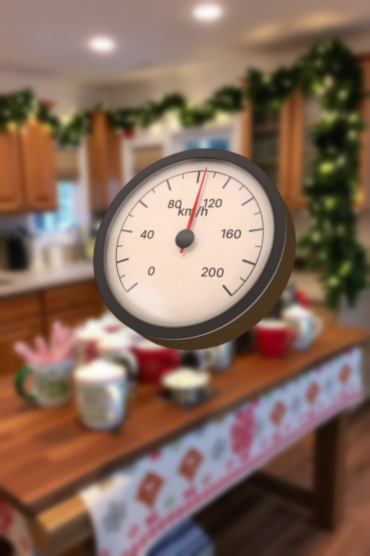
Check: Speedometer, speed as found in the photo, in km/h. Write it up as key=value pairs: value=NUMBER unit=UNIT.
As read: value=105 unit=km/h
